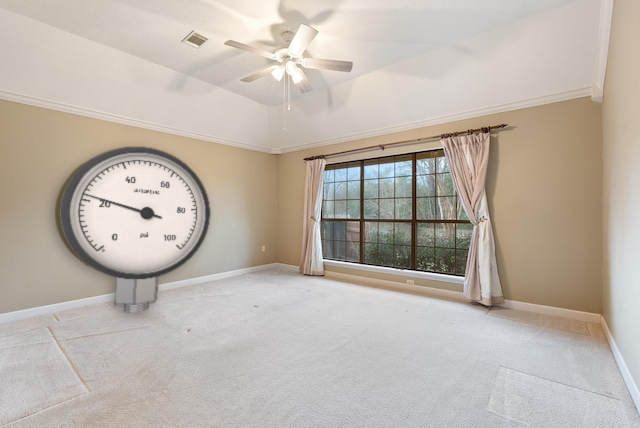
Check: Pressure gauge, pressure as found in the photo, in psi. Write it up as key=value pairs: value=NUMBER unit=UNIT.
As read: value=22 unit=psi
